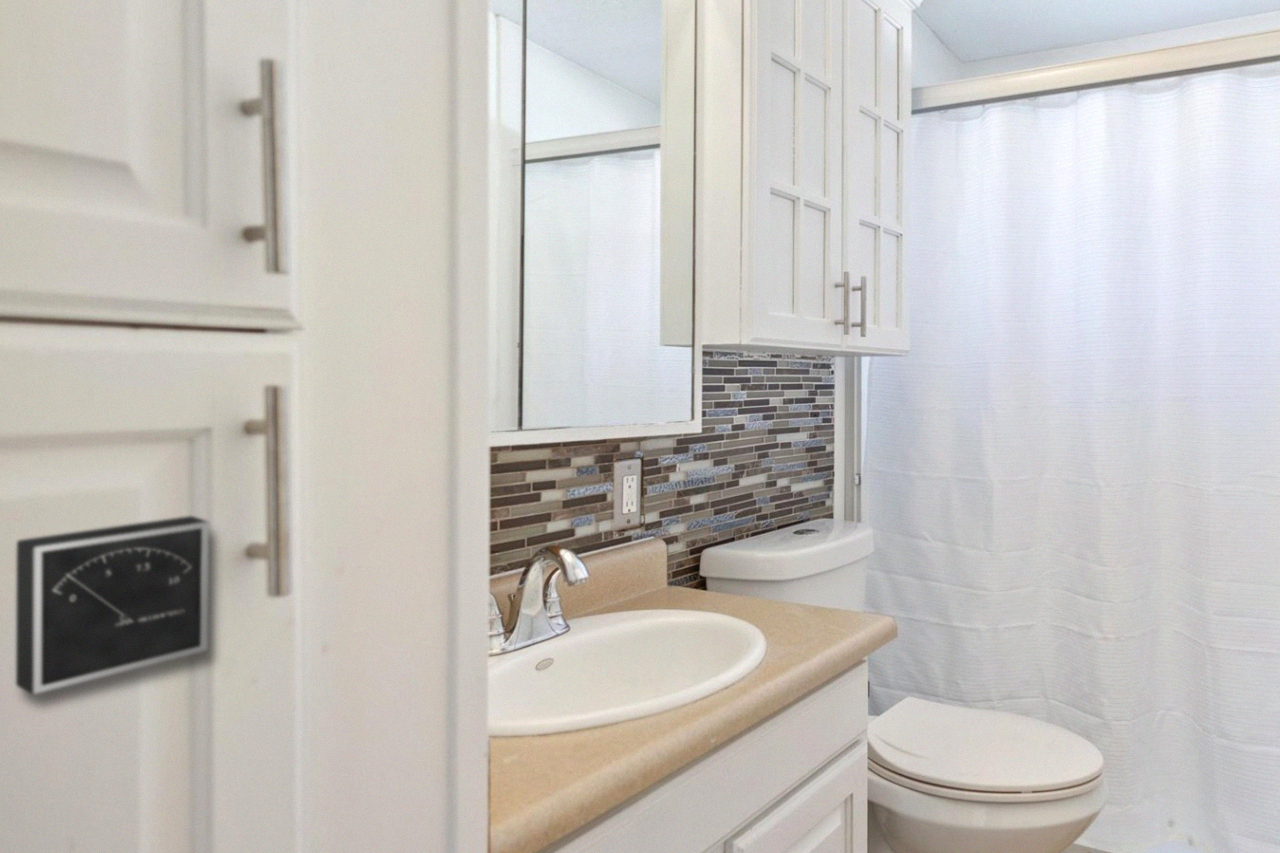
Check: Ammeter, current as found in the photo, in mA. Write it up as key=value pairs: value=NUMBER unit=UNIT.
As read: value=2.5 unit=mA
